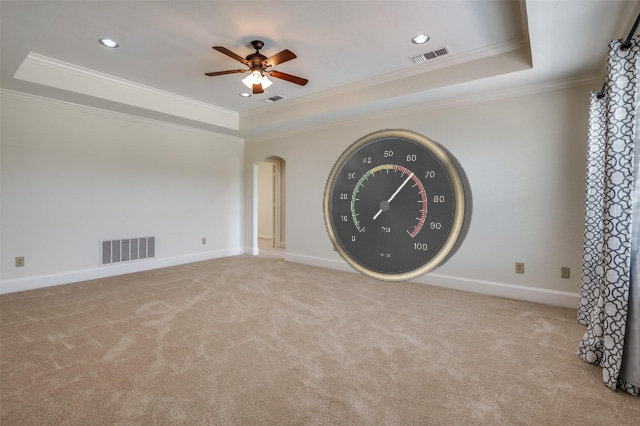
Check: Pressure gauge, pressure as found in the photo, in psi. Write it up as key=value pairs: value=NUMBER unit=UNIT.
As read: value=65 unit=psi
